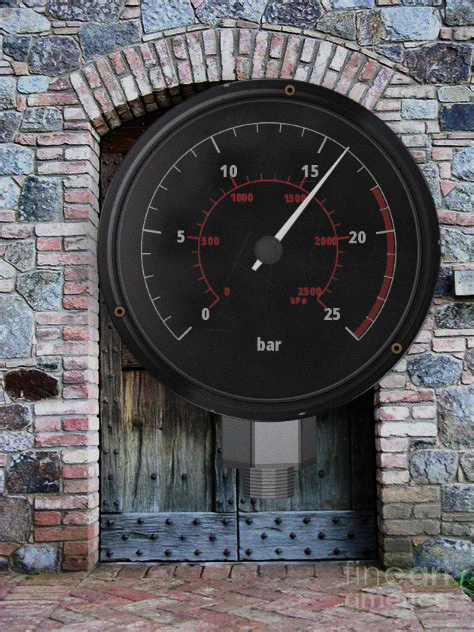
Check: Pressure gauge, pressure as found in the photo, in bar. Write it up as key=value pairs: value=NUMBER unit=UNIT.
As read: value=16 unit=bar
